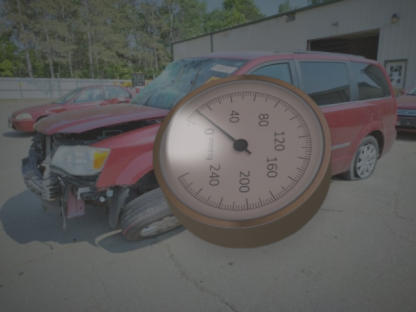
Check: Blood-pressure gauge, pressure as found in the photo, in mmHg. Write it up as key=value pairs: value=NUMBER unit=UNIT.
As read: value=10 unit=mmHg
